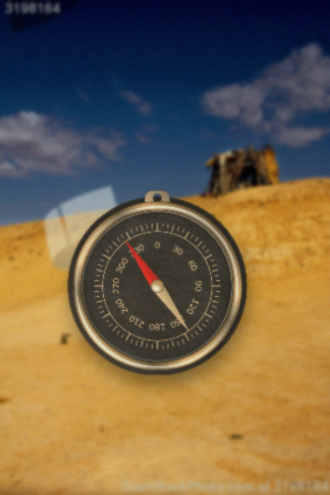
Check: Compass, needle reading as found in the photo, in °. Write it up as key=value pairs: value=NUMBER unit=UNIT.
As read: value=325 unit=°
